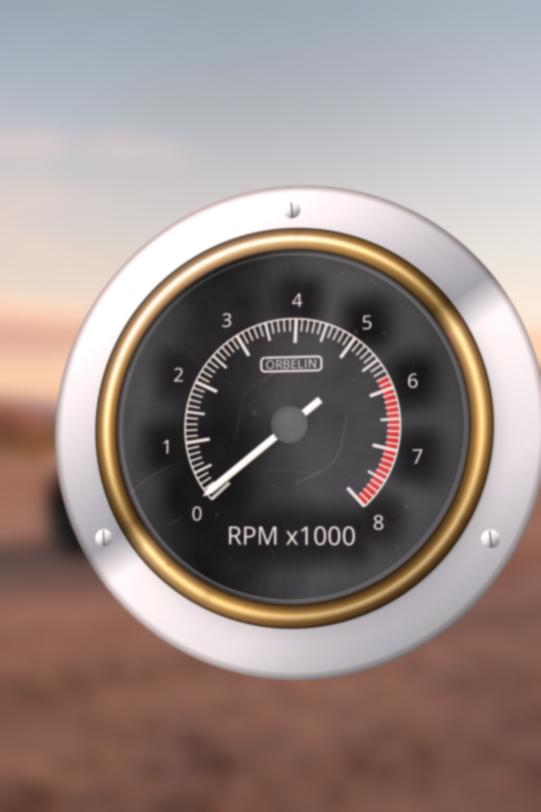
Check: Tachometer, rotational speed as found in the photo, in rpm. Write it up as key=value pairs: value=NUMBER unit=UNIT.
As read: value=100 unit=rpm
